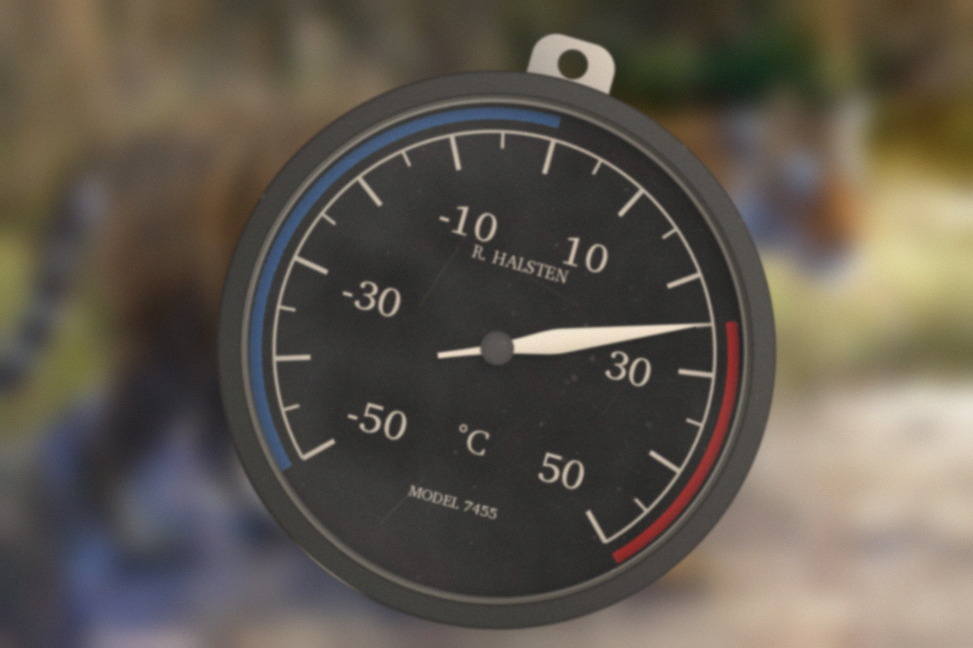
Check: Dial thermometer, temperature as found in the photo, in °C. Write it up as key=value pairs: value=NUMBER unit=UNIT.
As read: value=25 unit=°C
